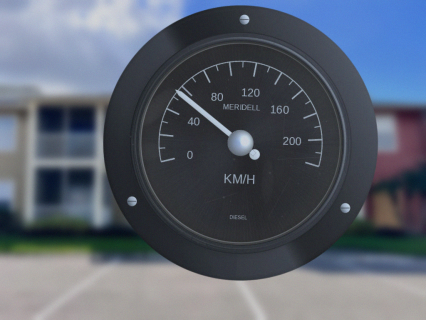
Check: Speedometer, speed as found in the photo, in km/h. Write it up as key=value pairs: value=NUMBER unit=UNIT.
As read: value=55 unit=km/h
